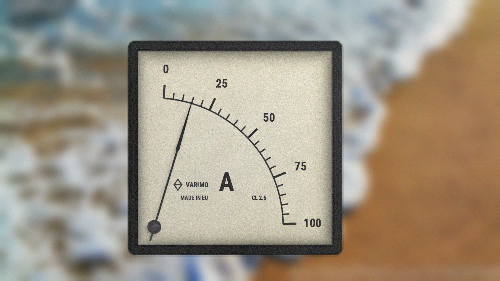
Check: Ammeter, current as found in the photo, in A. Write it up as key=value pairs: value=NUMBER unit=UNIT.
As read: value=15 unit=A
